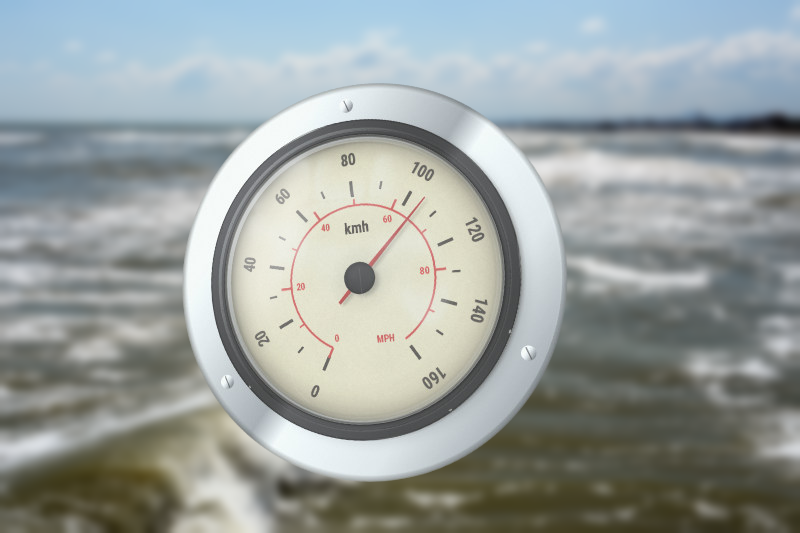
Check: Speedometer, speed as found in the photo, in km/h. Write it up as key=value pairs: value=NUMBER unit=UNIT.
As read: value=105 unit=km/h
